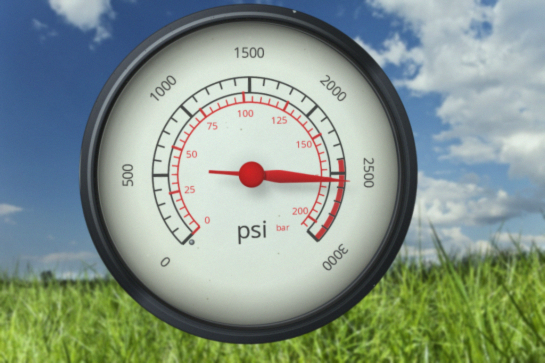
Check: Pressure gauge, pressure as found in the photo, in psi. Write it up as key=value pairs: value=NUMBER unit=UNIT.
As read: value=2550 unit=psi
